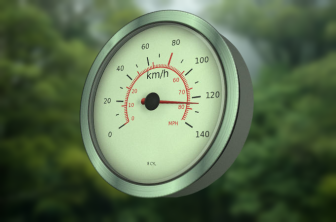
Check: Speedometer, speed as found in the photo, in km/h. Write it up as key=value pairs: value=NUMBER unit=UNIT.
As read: value=125 unit=km/h
